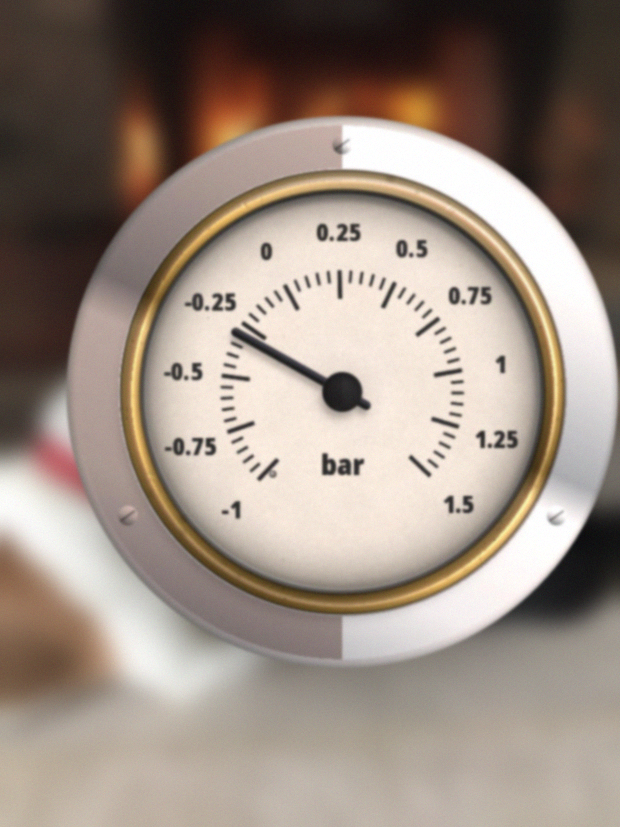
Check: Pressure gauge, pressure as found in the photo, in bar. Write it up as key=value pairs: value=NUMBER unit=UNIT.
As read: value=-0.3 unit=bar
